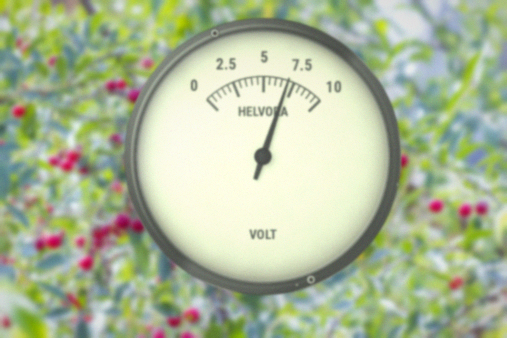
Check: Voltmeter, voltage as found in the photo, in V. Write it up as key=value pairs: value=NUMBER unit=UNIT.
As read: value=7 unit=V
